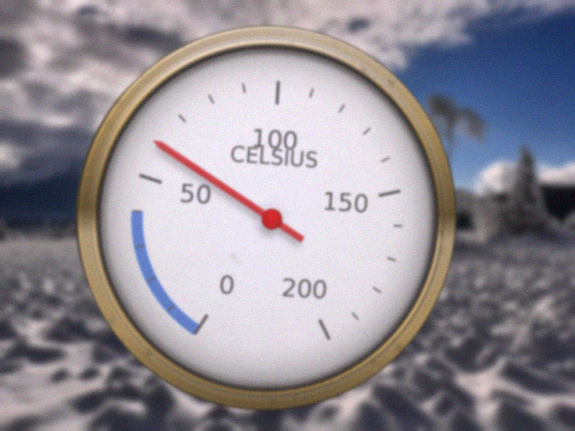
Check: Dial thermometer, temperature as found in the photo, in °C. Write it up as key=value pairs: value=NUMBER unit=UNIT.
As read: value=60 unit=°C
